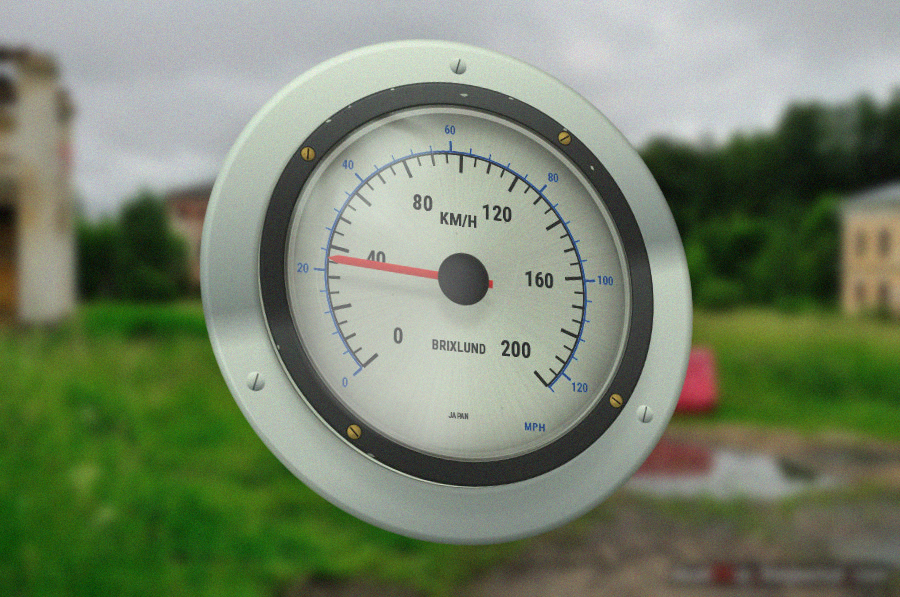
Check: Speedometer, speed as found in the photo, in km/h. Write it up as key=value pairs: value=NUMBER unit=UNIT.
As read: value=35 unit=km/h
